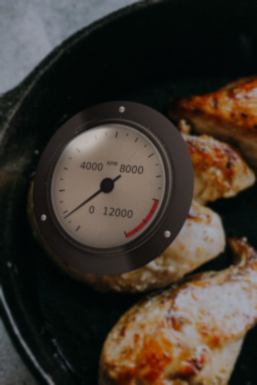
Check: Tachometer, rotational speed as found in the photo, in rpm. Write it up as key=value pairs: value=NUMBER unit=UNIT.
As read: value=750 unit=rpm
